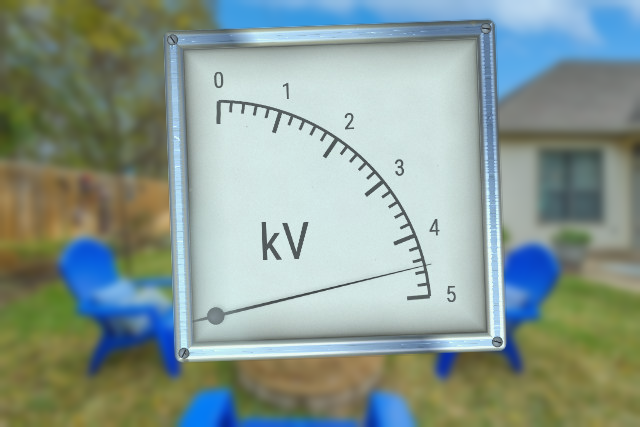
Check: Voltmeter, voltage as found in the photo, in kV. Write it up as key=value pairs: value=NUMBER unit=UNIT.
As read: value=4.5 unit=kV
